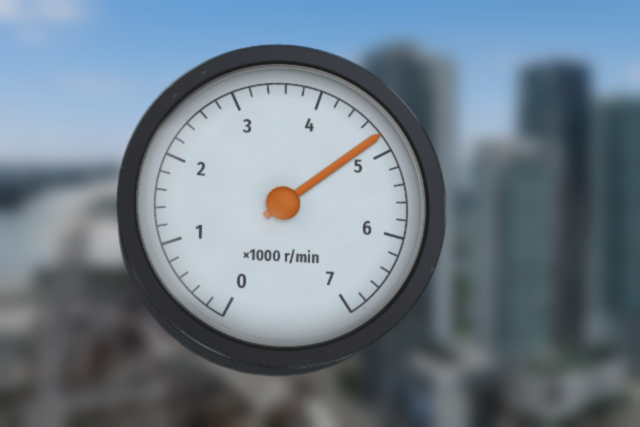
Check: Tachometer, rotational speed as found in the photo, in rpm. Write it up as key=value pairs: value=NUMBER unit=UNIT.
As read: value=4800 unit=rpm
